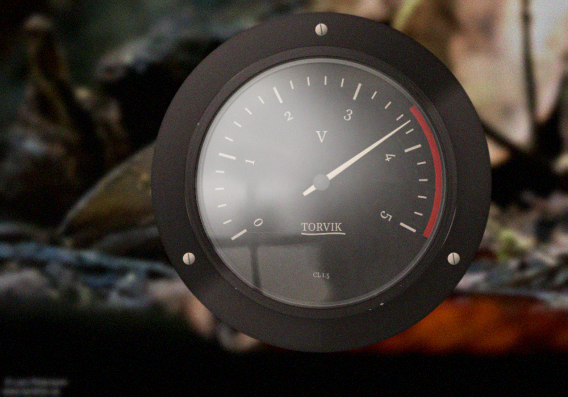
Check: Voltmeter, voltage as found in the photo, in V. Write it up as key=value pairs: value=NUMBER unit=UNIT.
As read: value=3.7 unit=V
